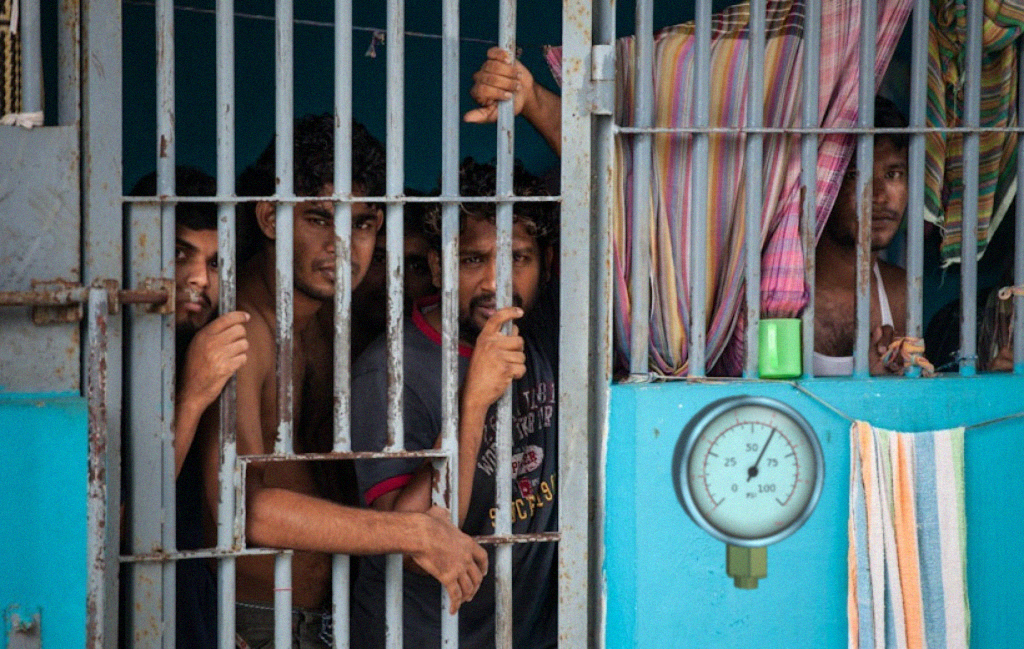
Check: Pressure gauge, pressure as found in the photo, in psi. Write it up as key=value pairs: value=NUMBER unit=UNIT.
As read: value=60 unit=psi
